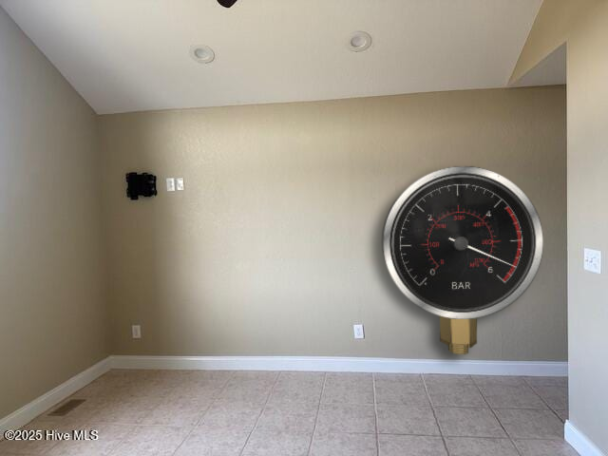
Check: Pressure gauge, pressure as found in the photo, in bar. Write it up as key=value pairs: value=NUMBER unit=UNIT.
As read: value=5.6 unit=bar
